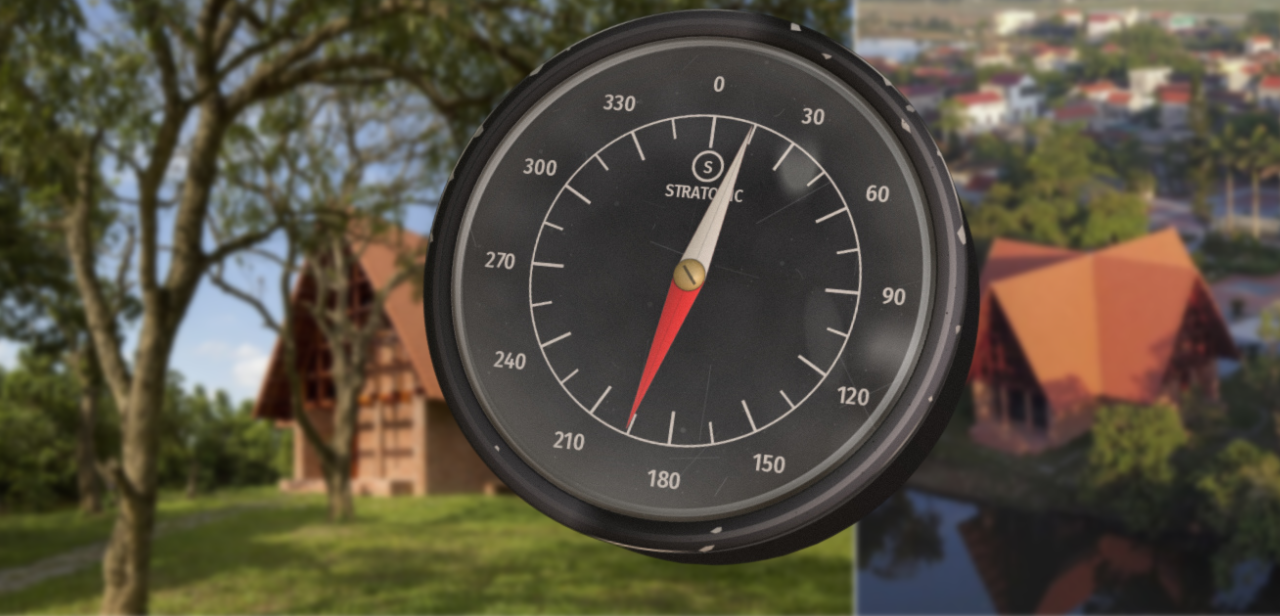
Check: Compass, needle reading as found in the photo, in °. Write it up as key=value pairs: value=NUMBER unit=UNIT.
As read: value=195 unit=°
